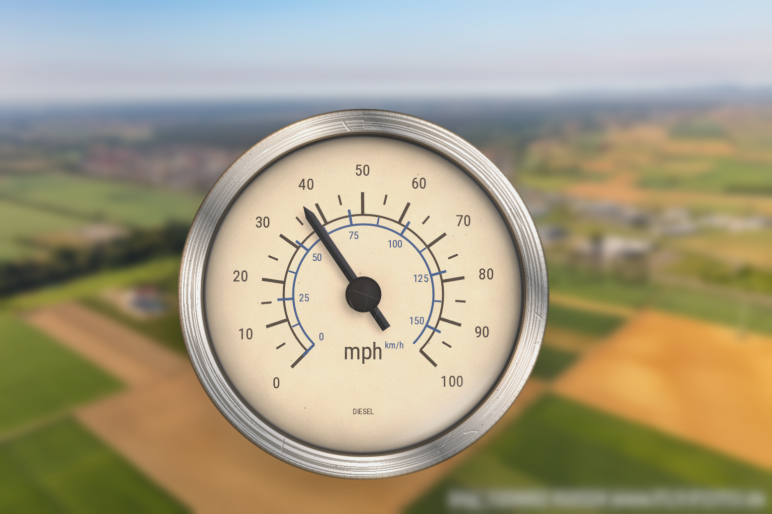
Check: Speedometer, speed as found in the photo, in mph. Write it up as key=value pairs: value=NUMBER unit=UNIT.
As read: value=37.5 unit=mph
